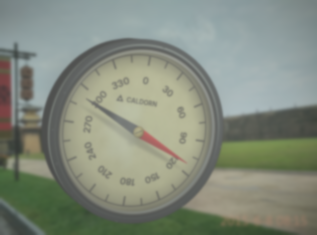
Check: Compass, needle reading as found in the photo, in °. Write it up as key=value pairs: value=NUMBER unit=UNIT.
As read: value=112.5 unit=°
